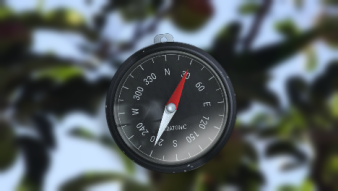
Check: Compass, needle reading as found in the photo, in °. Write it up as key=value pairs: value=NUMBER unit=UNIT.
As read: value=30 unit=°
